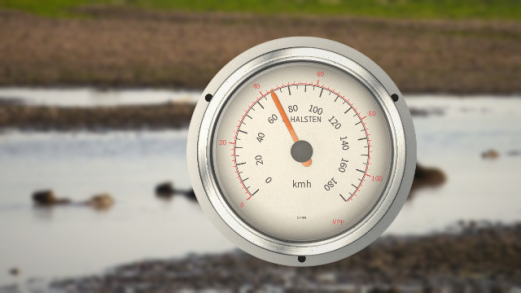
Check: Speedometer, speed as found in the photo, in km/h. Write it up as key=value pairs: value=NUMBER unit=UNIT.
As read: value=70 unit=km/h
